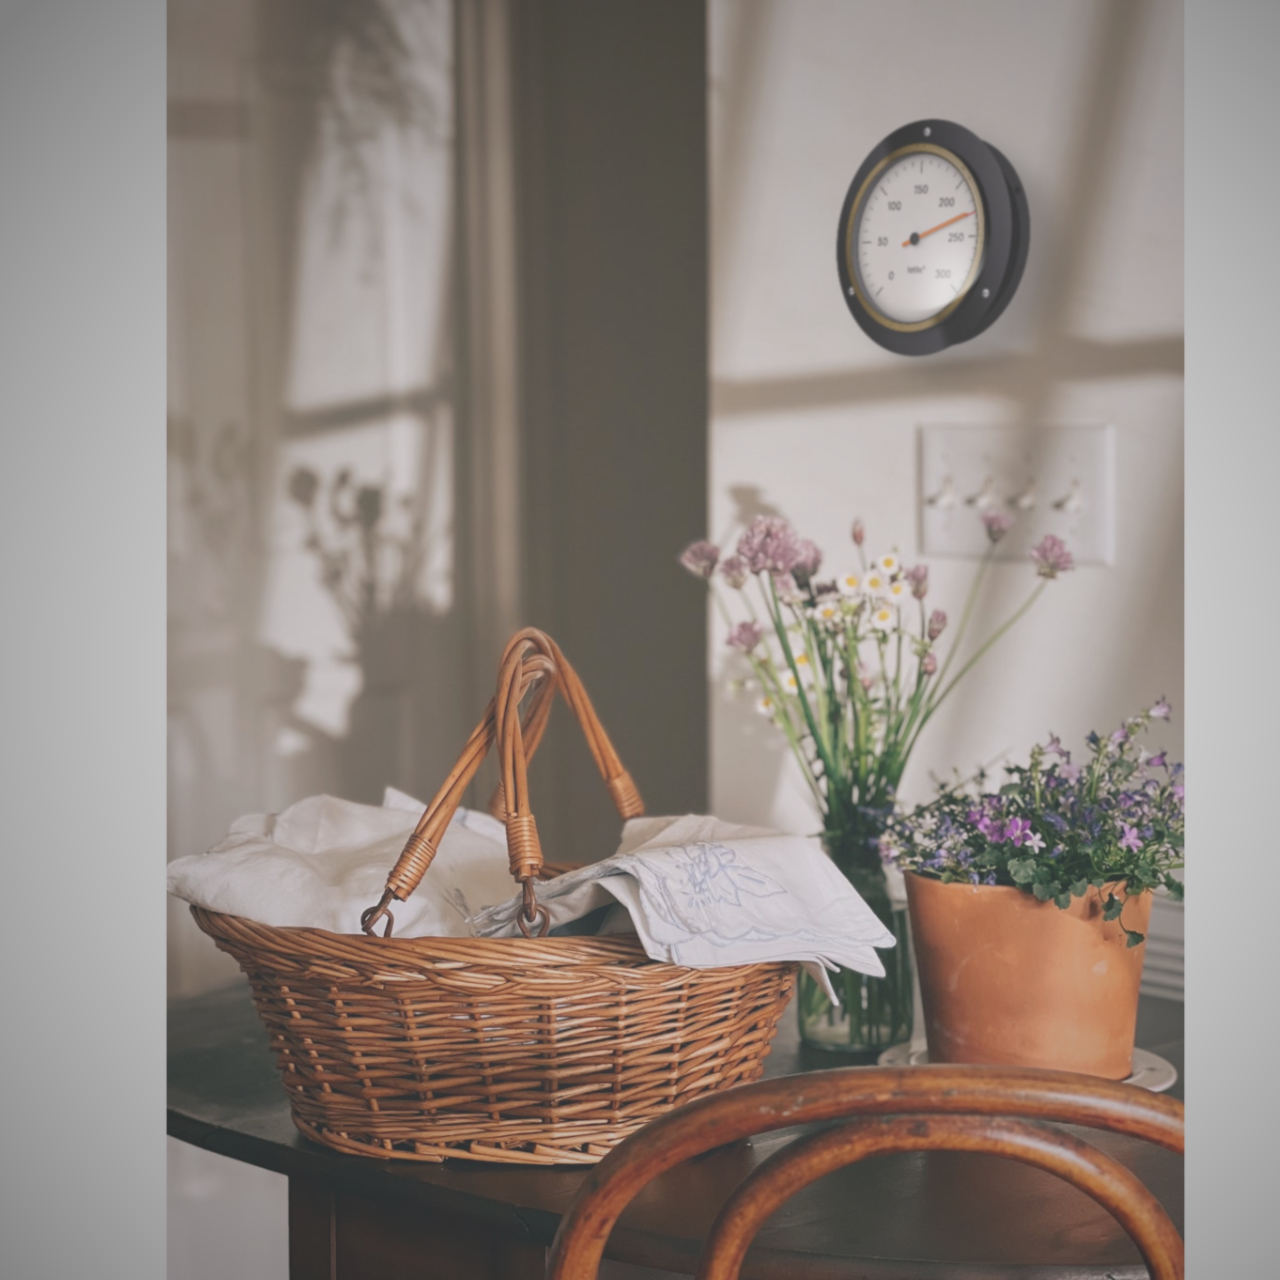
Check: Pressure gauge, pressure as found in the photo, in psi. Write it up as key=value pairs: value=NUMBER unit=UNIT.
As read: value=230 unit=psi
